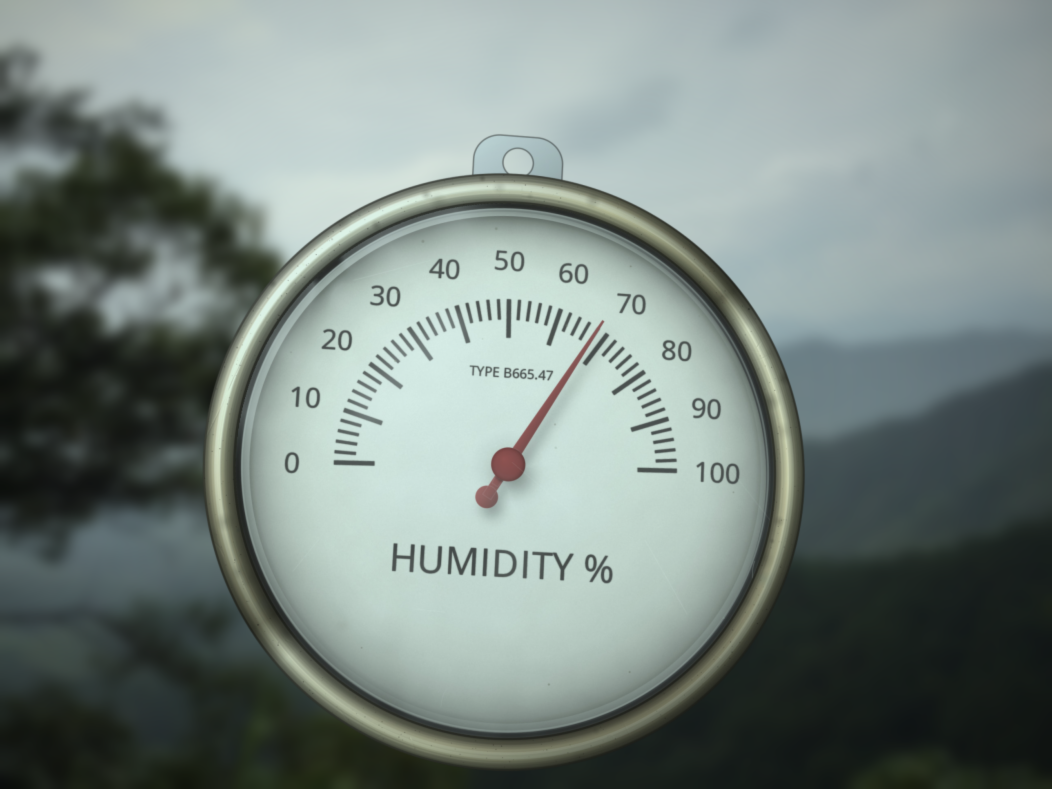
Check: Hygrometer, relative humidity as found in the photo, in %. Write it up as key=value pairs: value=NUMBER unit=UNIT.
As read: value=68 unit=%
